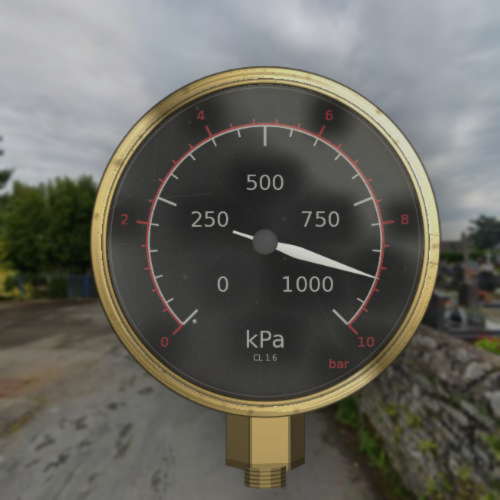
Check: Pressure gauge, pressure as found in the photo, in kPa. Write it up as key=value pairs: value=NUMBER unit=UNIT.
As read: value=900 unit=kPa
